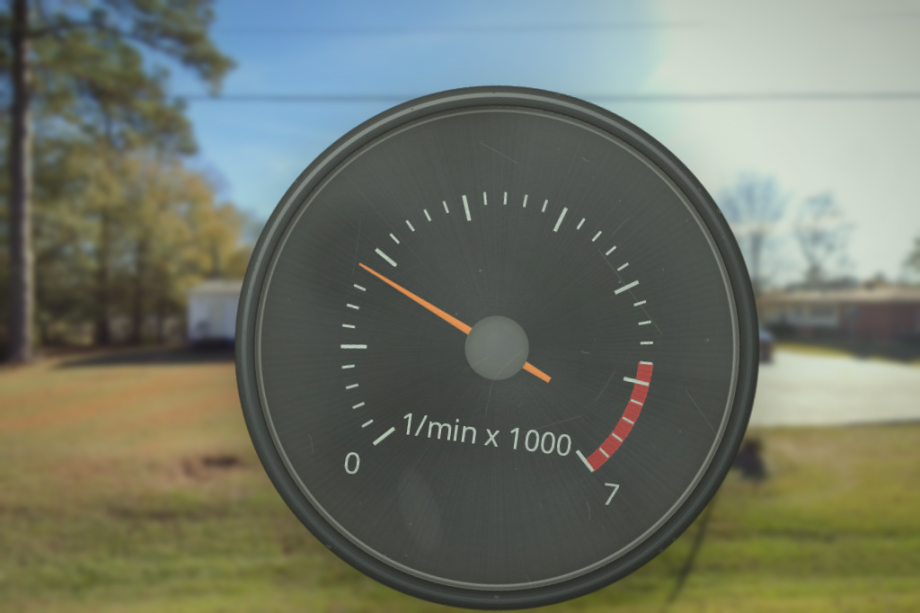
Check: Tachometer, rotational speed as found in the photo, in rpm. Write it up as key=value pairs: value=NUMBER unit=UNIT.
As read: value=1800 unit=rpm
